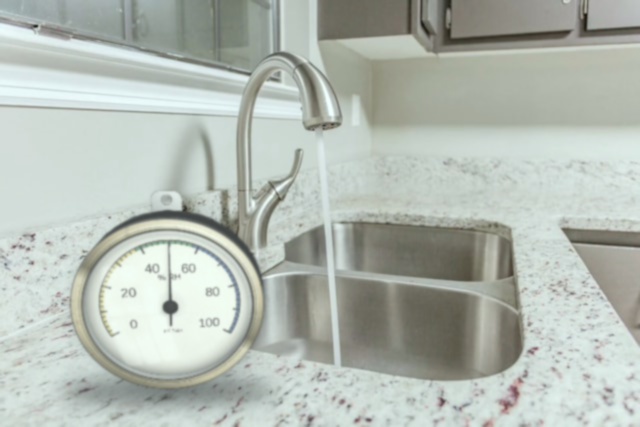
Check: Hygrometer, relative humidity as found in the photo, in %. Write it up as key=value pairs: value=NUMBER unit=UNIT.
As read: value=50 unit=%
